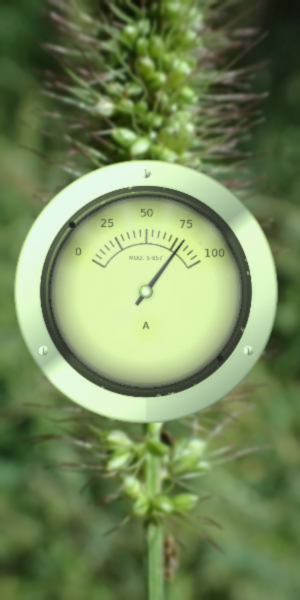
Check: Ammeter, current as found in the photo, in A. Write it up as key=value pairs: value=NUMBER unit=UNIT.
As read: value=80 unit=A
